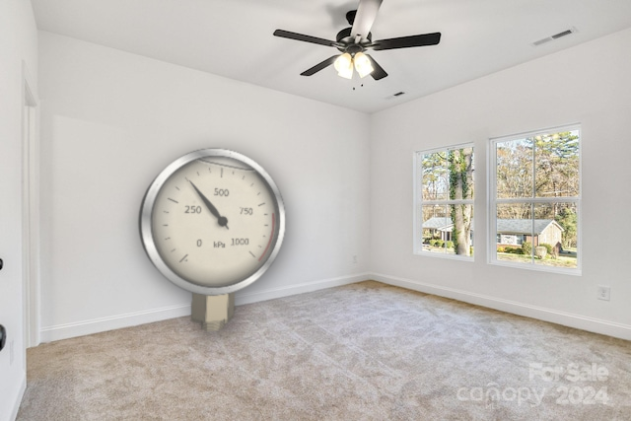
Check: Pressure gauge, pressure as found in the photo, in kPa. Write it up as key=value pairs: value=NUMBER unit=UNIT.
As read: value=350 unit=kPa
